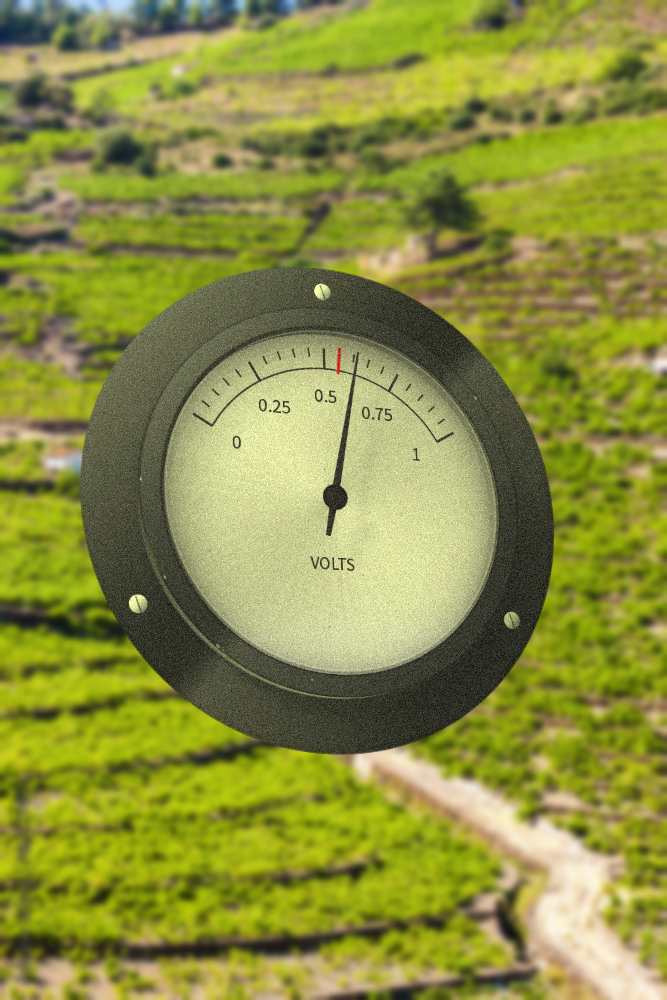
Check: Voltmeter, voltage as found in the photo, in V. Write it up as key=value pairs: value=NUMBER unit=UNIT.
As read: value=0.6 unit=V
